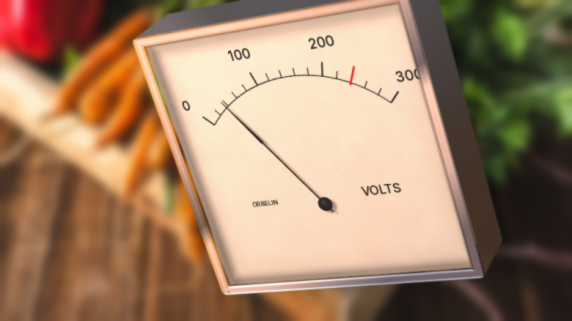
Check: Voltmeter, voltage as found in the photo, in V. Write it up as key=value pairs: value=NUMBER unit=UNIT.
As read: value=40 unit=V
